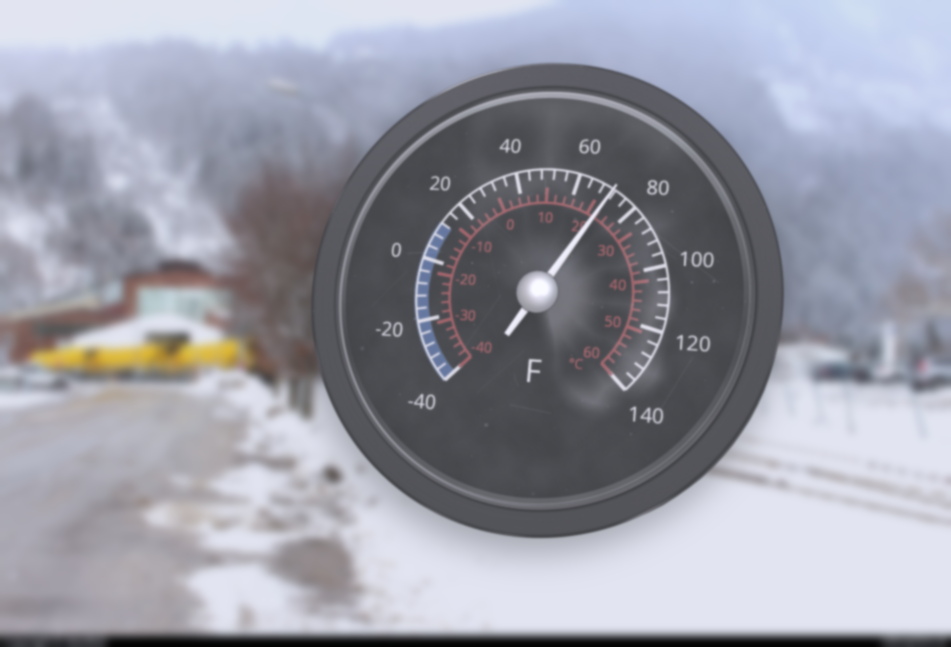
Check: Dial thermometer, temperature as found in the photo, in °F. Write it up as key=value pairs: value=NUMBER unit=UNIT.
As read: value=72 unit=°F
